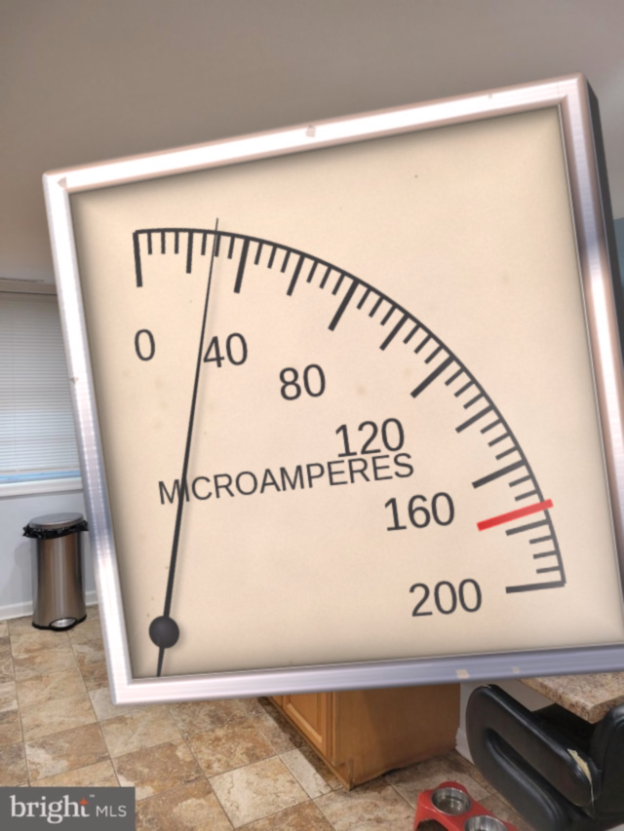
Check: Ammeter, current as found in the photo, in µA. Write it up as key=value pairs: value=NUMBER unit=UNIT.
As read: value=30 unit=µA
